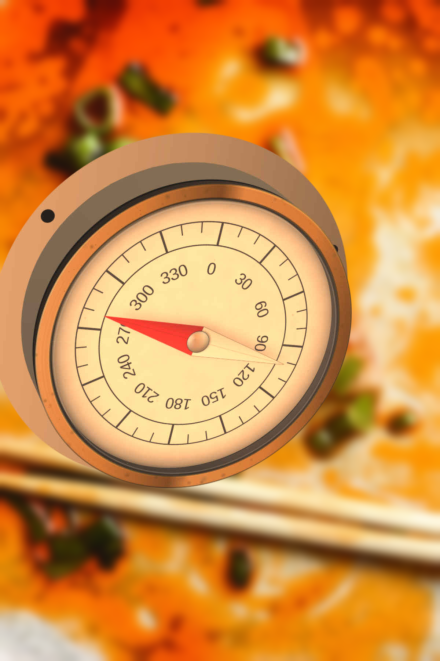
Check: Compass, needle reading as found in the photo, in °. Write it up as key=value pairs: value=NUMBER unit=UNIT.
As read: value=280 unit=°
